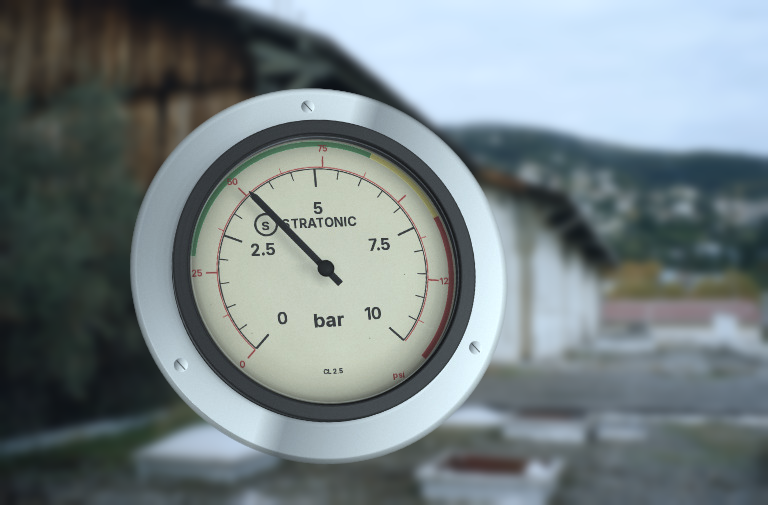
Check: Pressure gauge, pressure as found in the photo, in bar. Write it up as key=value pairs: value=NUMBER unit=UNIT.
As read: value=3.5 unit=bar
